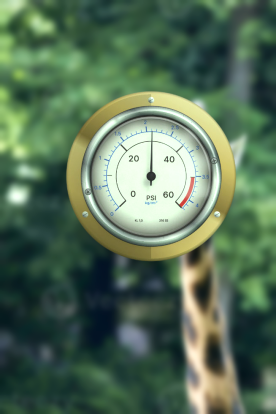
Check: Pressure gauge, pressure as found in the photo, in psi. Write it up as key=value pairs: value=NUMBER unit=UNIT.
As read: value=30 unit=psi
